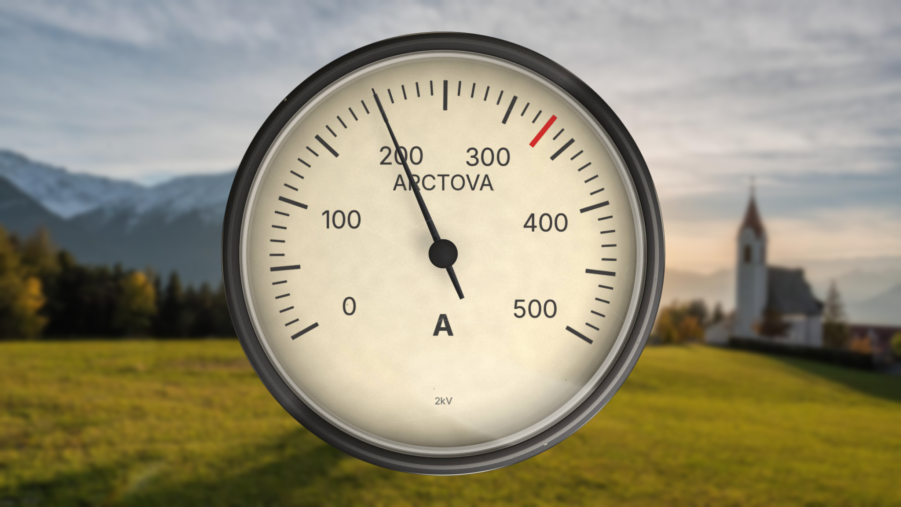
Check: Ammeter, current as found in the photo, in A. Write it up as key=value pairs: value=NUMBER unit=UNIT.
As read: value=200 unit=A
